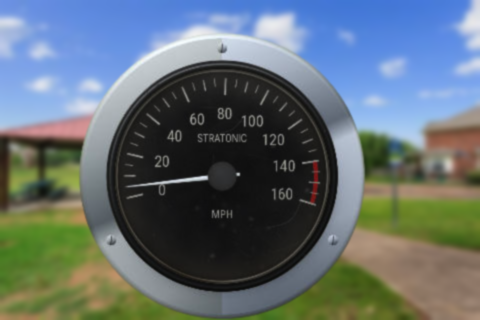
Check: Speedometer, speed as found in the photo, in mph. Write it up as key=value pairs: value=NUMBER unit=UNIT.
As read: value=5 unit=mph
